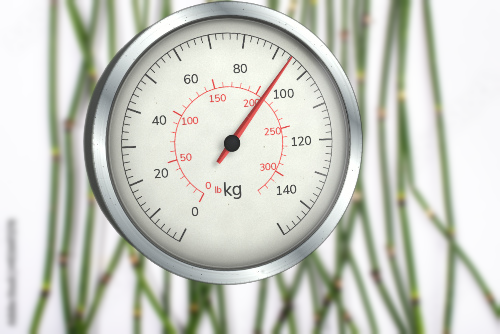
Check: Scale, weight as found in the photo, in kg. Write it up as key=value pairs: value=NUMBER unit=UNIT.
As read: value=94 unit=kg
